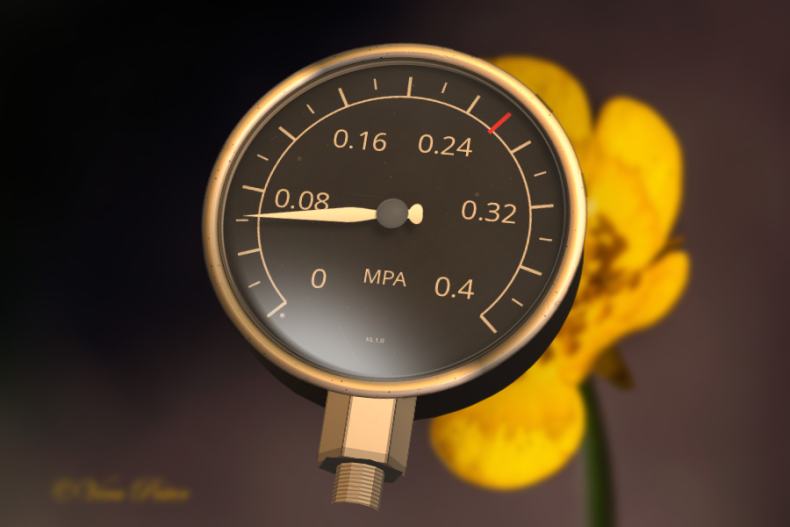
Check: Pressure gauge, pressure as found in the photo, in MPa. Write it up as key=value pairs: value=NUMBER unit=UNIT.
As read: value=0.06 unit=MPa
